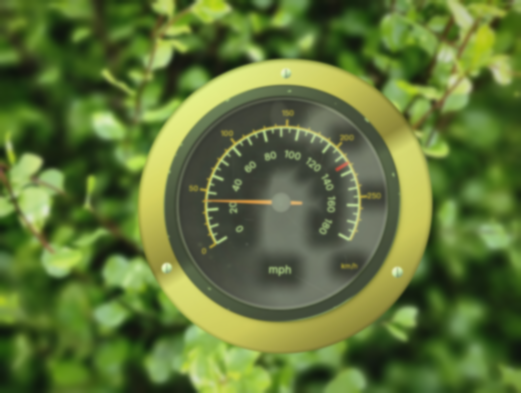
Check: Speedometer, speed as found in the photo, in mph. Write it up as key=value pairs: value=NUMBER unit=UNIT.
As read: value=25 unit=mph
